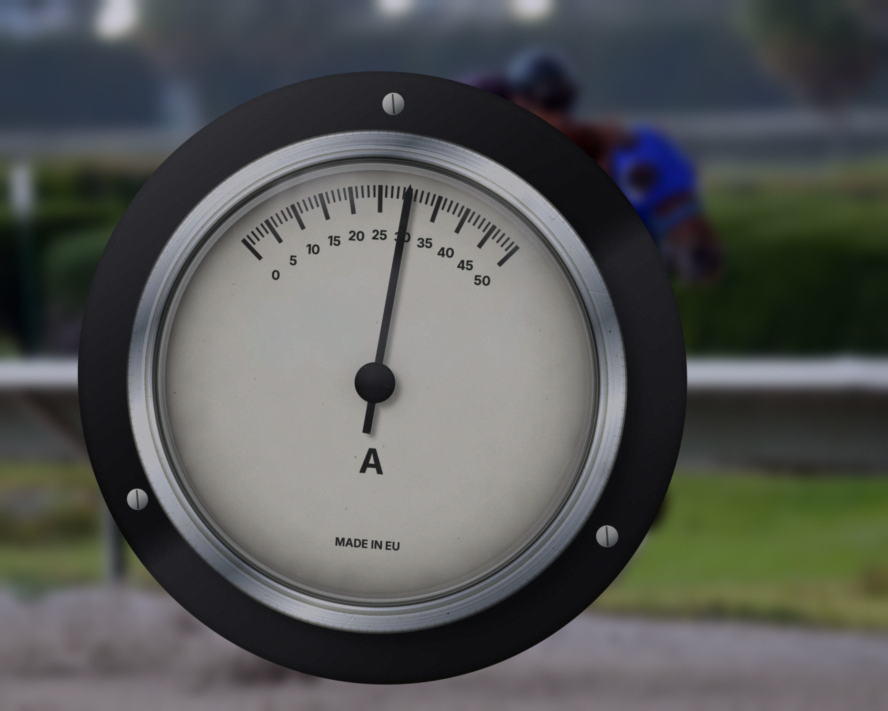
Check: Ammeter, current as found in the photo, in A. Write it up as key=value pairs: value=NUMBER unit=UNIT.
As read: value=30 unit=A
